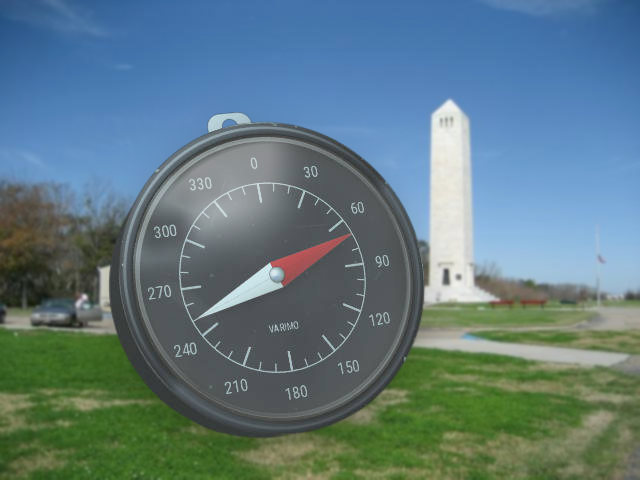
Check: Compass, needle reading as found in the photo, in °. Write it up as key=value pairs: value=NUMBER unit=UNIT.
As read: value=70 unit=°
